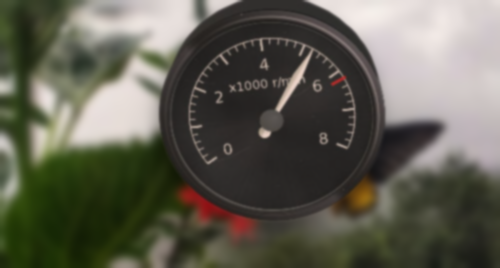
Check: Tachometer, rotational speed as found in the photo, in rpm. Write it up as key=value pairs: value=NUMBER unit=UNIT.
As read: value=5200 unit=rpm
